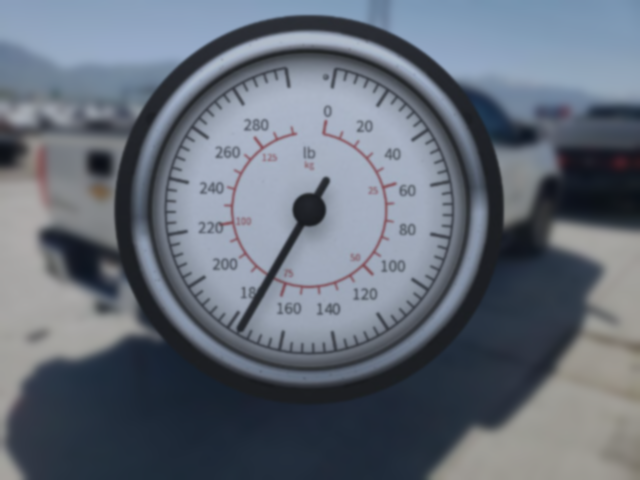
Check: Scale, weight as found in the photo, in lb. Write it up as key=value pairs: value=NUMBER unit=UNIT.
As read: value=176 unit=lb
